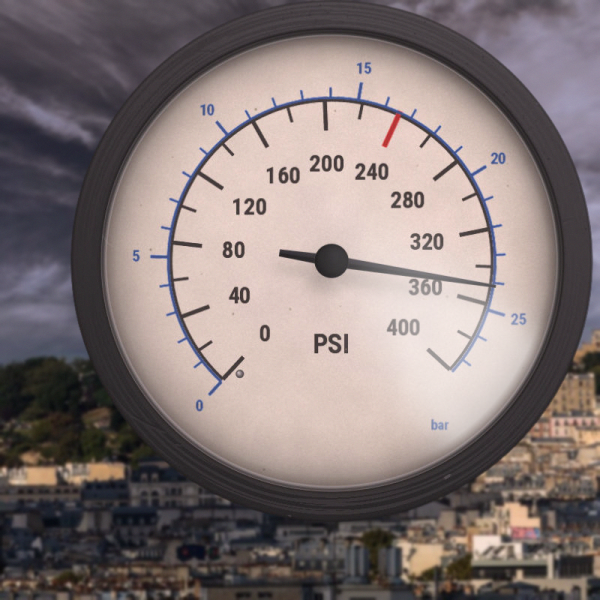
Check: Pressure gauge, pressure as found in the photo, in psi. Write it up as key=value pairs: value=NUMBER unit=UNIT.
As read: value=350 unit=psi
